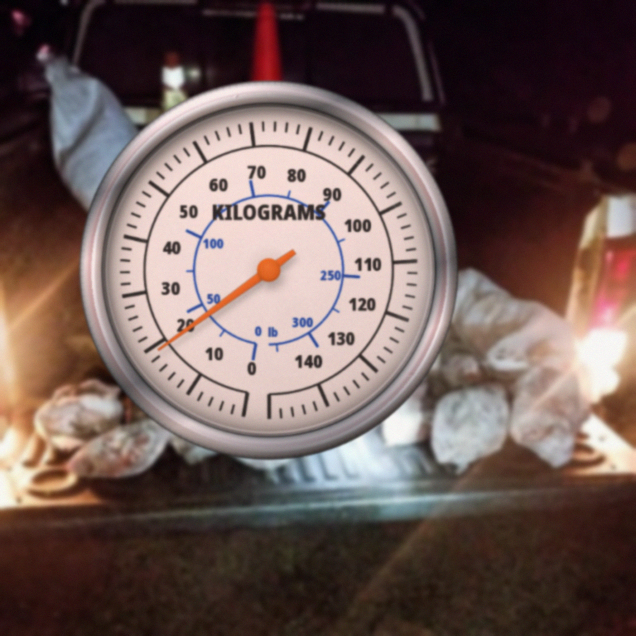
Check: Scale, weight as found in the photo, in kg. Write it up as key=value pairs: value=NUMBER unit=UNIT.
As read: value=19 unit=kg
